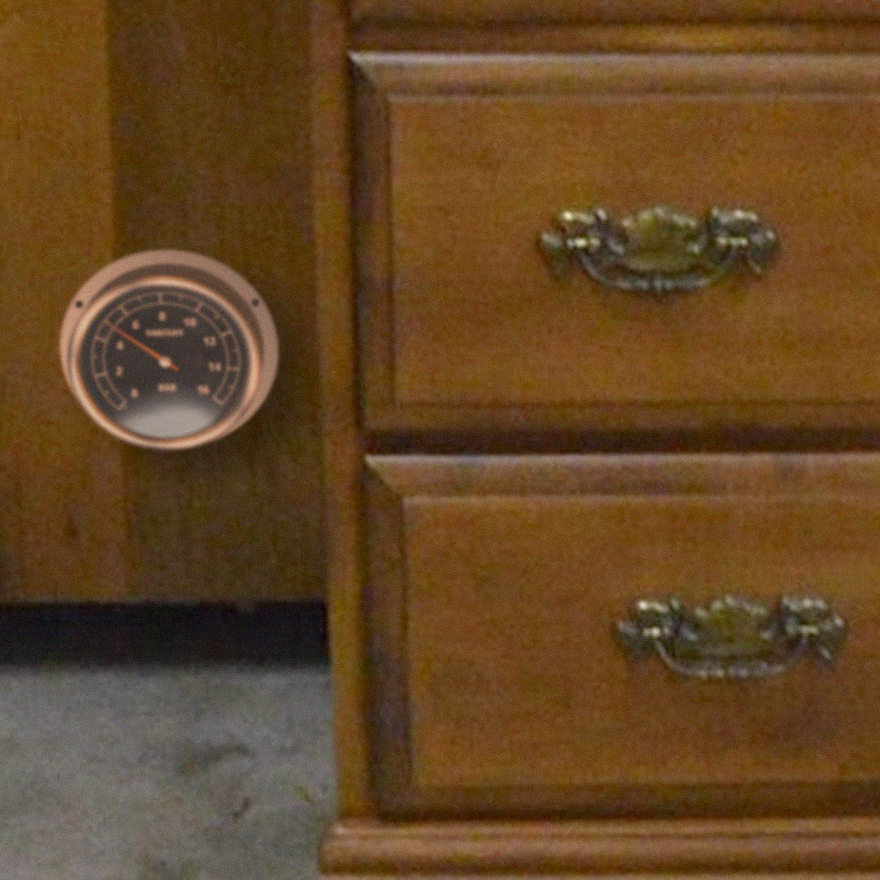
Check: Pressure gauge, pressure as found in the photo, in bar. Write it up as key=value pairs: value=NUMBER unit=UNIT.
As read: value=5 unit=bar
